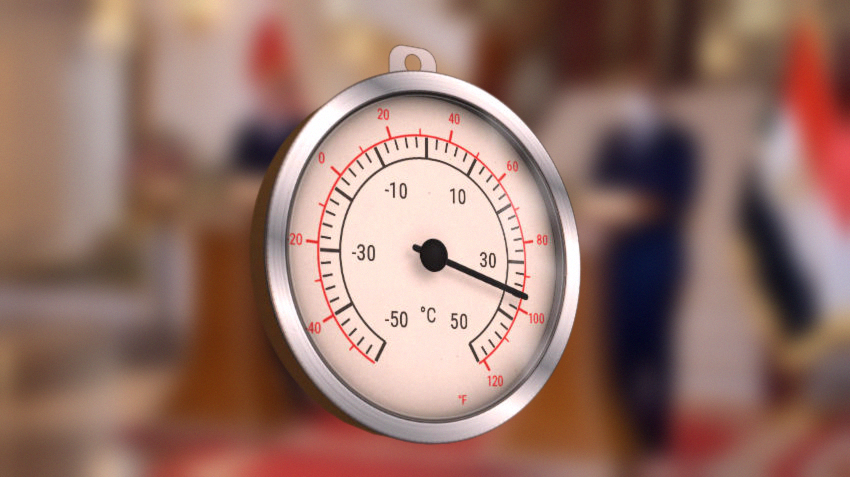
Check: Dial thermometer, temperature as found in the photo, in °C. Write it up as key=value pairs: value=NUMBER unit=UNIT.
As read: value=36 unit=°C
